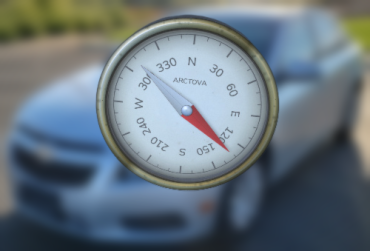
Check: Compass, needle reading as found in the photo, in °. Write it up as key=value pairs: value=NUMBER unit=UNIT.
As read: value=130 unit=°
